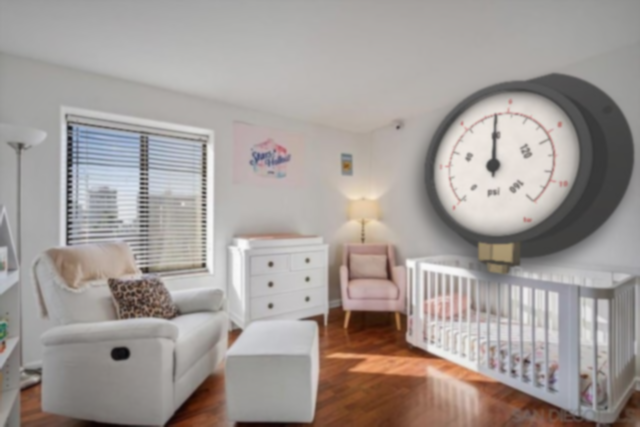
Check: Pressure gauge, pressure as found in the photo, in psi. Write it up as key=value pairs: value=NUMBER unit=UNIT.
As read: value=80 unit=psi
